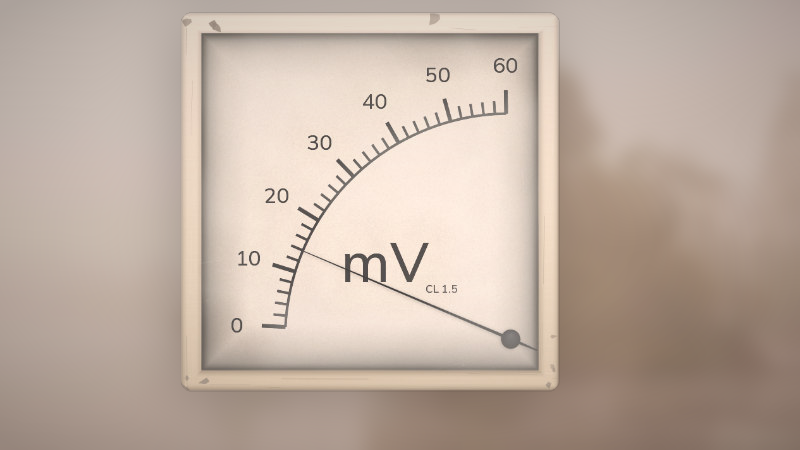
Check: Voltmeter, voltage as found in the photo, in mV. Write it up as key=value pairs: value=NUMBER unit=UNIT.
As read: value=14 unit=mV
